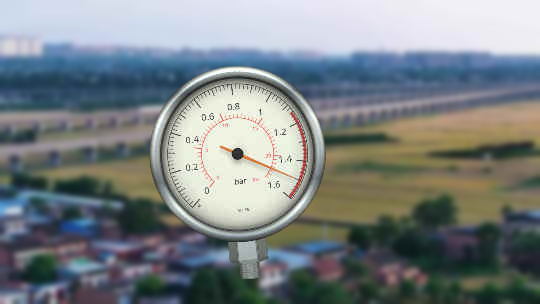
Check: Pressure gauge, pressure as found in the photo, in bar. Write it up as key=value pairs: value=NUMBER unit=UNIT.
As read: value=1.5 unit=bar
